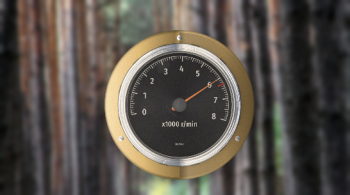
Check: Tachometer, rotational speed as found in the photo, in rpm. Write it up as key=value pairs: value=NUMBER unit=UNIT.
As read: value=6000 unit=rpm
